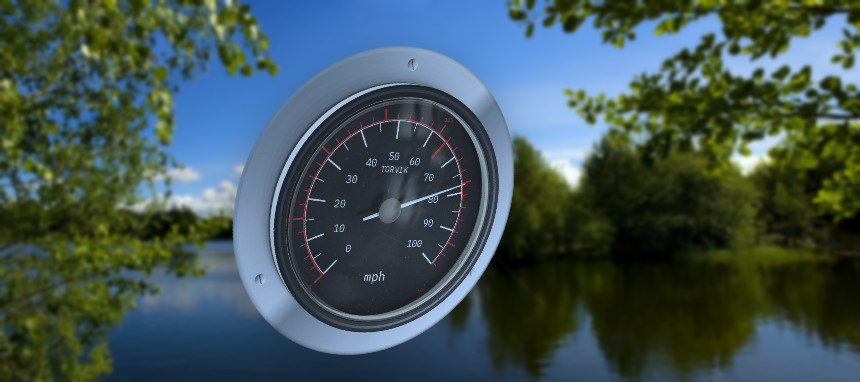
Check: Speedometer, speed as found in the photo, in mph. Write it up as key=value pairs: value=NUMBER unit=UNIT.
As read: value=77.5 unit=mph
